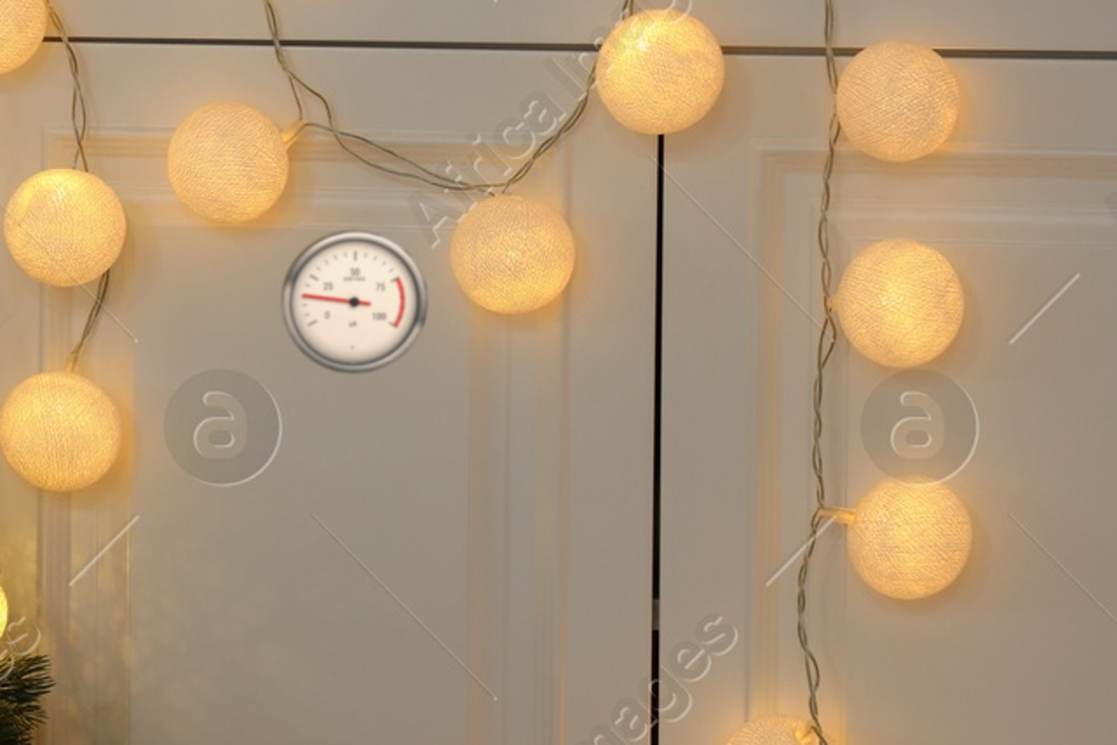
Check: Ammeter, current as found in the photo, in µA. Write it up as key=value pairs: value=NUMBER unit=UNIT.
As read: value=15 unit=µA
